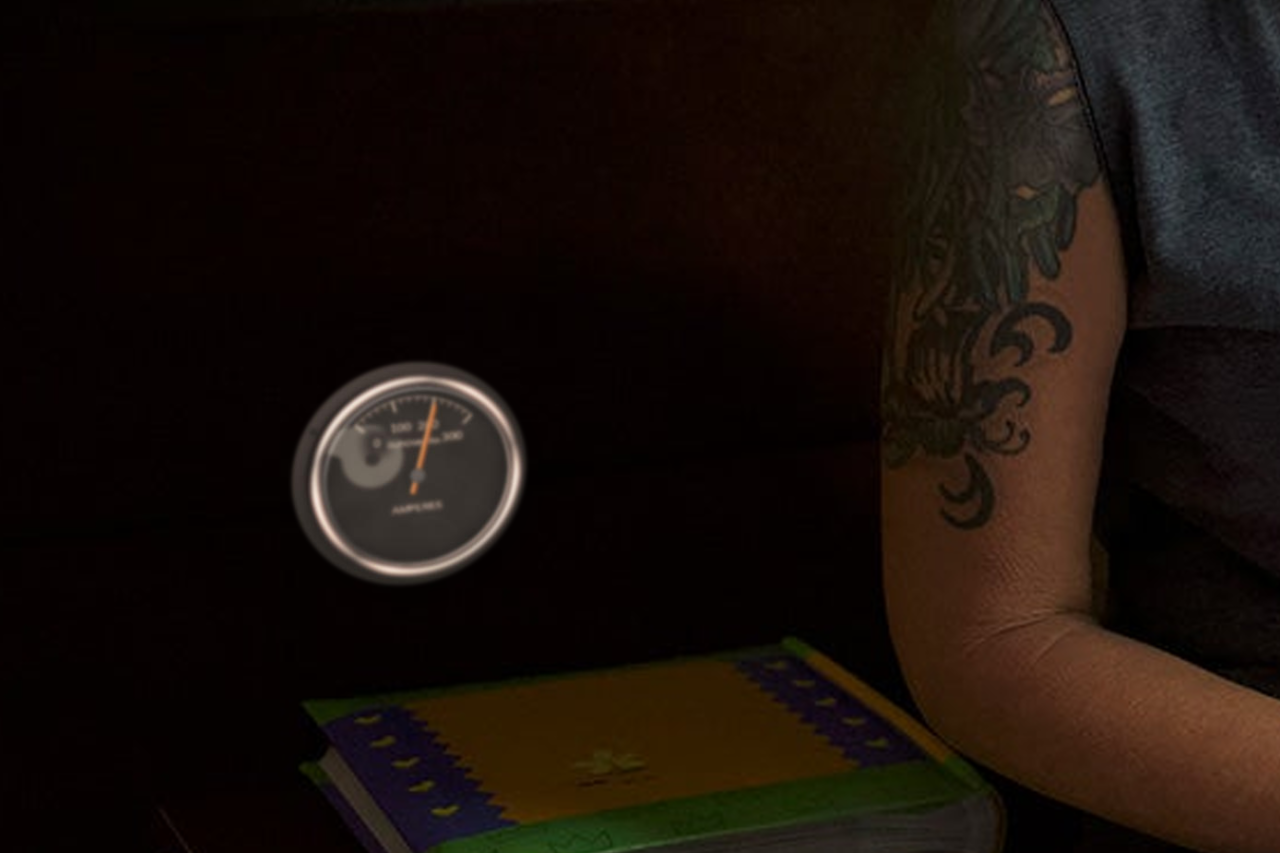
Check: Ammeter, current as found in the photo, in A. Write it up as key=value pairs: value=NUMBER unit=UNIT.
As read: value=200 unit=A
